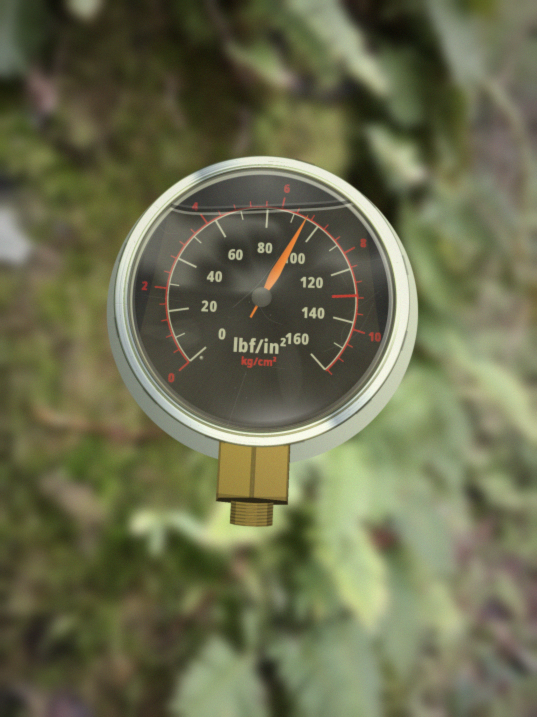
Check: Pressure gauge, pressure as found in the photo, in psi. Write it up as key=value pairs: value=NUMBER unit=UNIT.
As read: value=95 unit=psi
